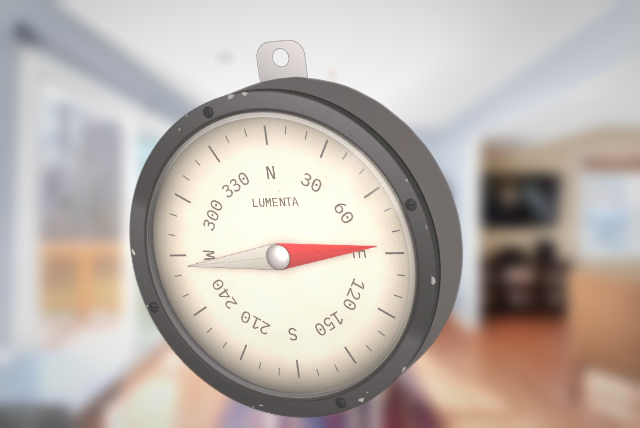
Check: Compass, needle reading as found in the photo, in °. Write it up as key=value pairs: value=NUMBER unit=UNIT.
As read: value=85 unit=°
